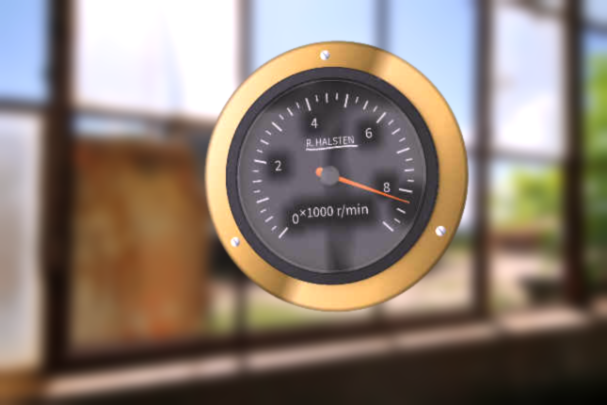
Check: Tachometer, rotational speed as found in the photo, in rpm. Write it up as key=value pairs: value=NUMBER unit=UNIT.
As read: value=8250 unit=rpm
